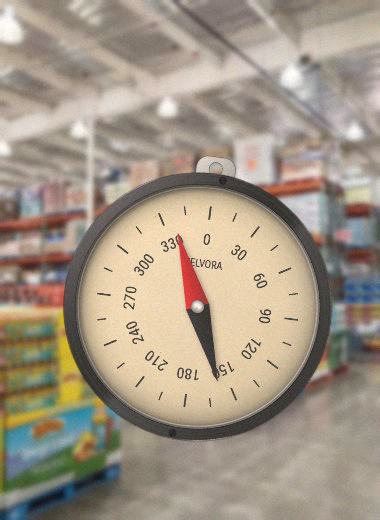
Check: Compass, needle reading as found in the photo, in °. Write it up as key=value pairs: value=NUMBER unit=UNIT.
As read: value=337.5 unit=°
